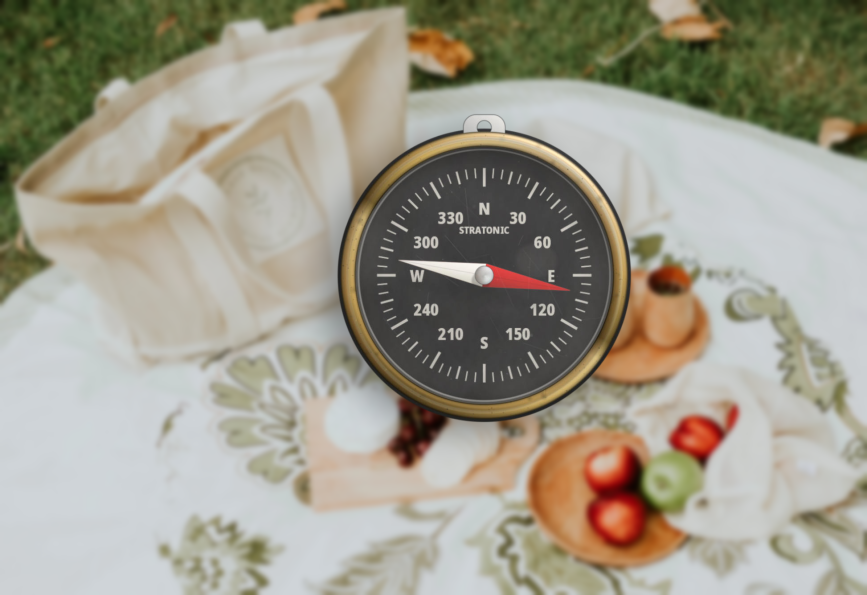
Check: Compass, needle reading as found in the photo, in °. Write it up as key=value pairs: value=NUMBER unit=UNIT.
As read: value=100 unit=°
